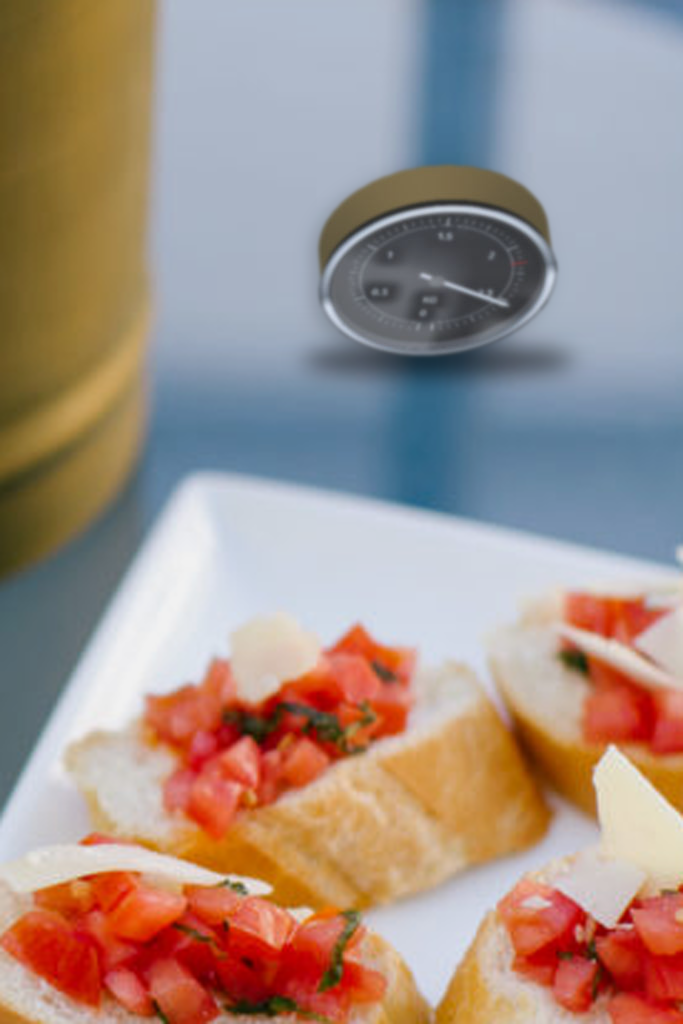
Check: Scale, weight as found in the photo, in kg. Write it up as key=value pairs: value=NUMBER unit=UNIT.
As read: value=2.5 unit=kg
